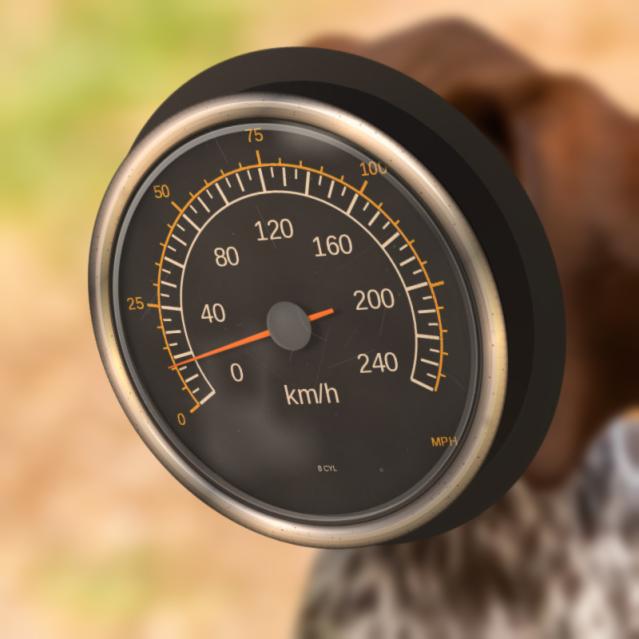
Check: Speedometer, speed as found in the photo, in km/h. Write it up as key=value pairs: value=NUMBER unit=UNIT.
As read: value=17.5 unit=km/h
